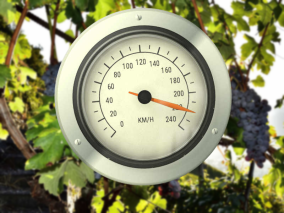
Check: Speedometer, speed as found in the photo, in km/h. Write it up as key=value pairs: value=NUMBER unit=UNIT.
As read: value=220 unit=km/h
